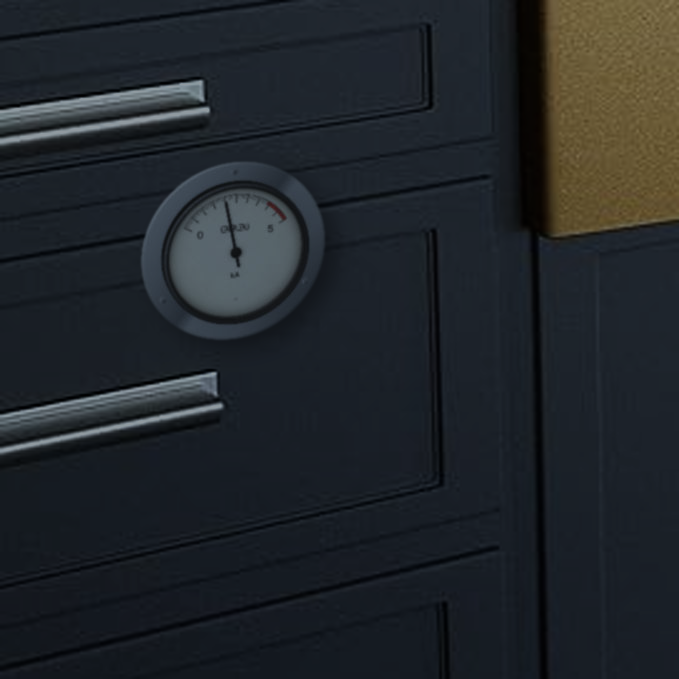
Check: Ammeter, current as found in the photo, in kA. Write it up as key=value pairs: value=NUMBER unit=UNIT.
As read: value=2 unit=kA
